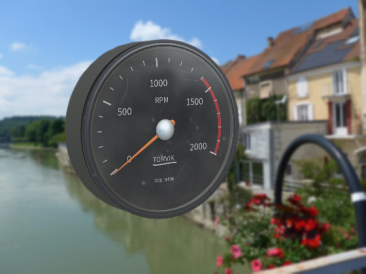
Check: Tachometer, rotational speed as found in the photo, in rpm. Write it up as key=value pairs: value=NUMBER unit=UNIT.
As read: value=0 unit=rpm
